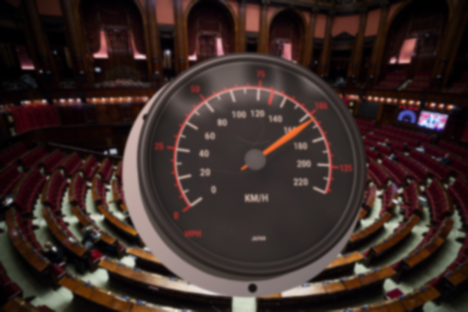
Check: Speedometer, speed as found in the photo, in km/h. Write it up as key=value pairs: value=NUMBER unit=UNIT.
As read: value=165 unit=km/h
